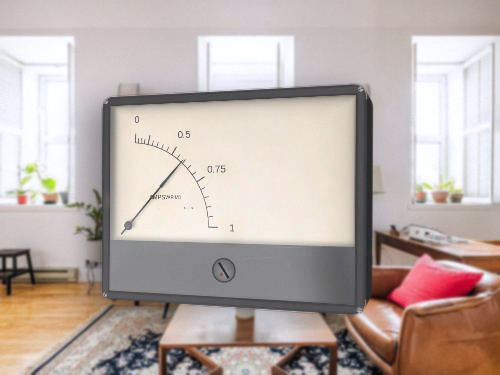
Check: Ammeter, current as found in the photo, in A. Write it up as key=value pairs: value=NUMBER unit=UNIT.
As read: value=0.6 unit=A
